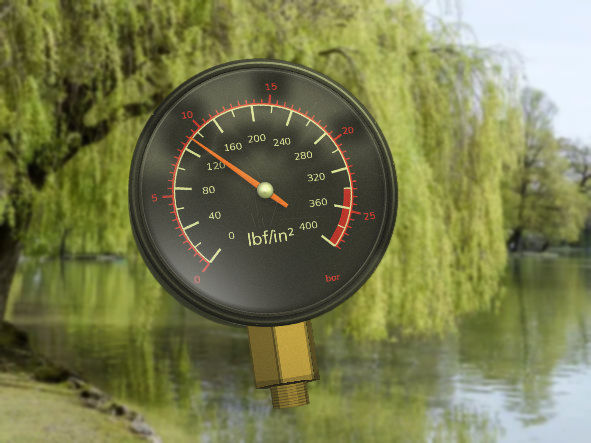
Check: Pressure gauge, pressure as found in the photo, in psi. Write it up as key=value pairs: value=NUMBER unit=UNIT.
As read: value=130 unit=psi
